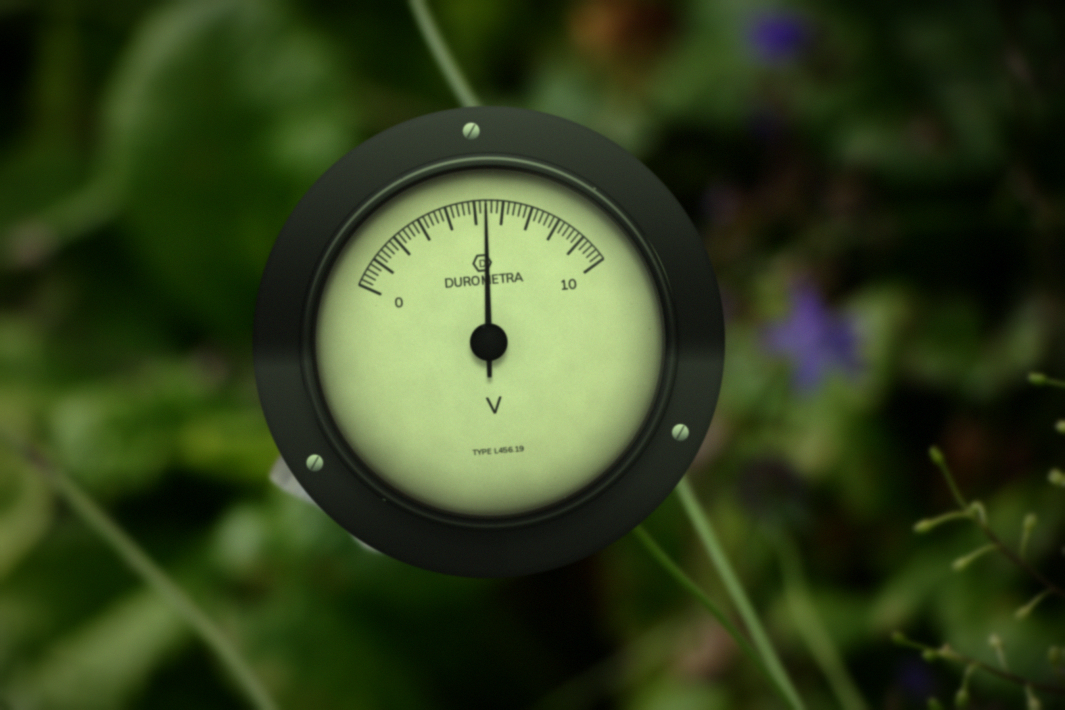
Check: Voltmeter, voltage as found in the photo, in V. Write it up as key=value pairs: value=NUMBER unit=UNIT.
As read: value=5.4 unit=V
